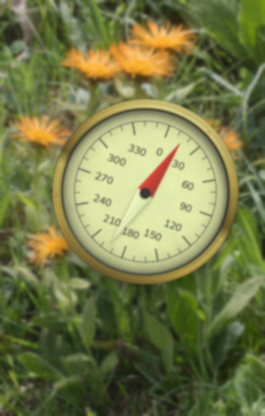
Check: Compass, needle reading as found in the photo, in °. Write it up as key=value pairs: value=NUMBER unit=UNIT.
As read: value=15 unit=°
